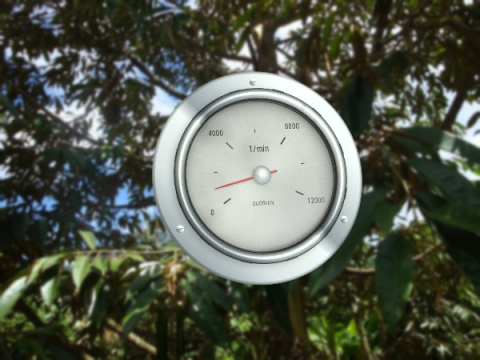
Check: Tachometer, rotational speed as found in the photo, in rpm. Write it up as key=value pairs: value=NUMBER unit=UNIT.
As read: value=1000 unit=rpm
